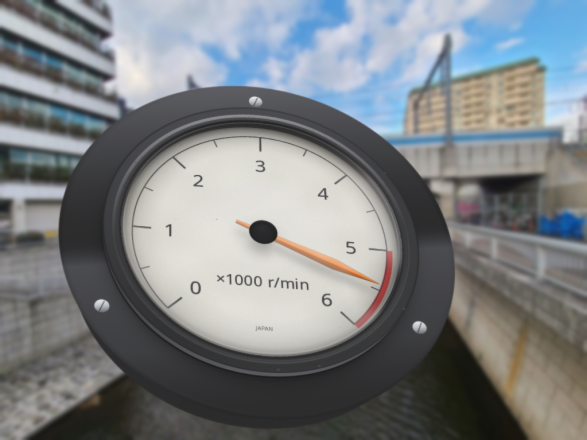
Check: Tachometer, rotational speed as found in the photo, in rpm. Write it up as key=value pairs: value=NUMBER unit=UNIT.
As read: value=5500 unit=rpm
